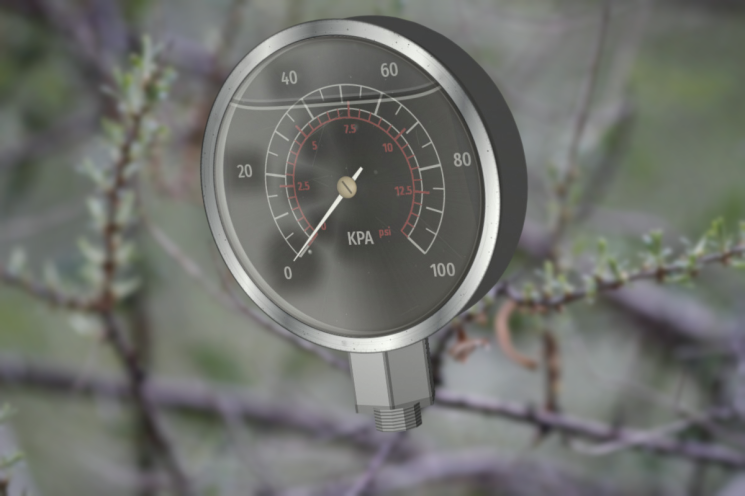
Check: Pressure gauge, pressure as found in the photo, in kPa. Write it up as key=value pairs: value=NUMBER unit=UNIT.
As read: value=0 unit=kPa
